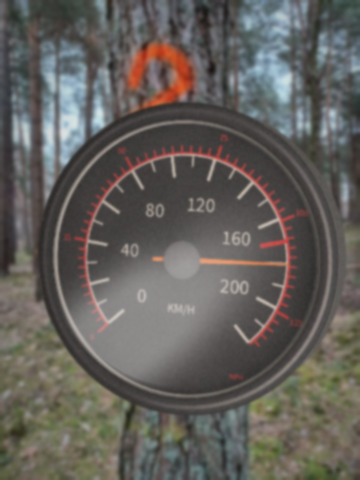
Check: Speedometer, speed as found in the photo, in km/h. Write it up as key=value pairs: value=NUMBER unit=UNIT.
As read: value=180 unit=km/h
